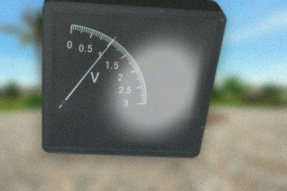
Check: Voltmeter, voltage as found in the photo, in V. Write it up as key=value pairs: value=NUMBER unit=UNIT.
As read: value=1 unit=V
